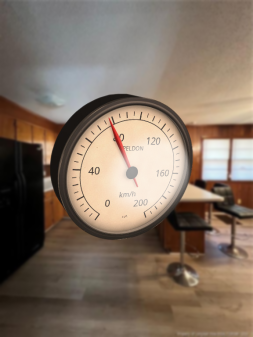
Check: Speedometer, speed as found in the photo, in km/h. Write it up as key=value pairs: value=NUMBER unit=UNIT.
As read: value=77.5 unit=km/h
